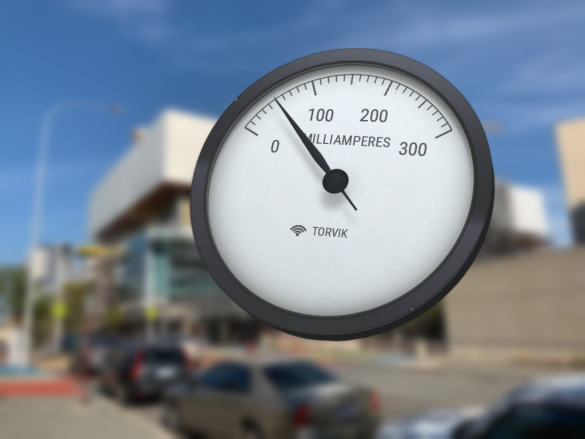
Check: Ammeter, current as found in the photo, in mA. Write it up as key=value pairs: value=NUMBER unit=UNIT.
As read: value=50 unit=mA
